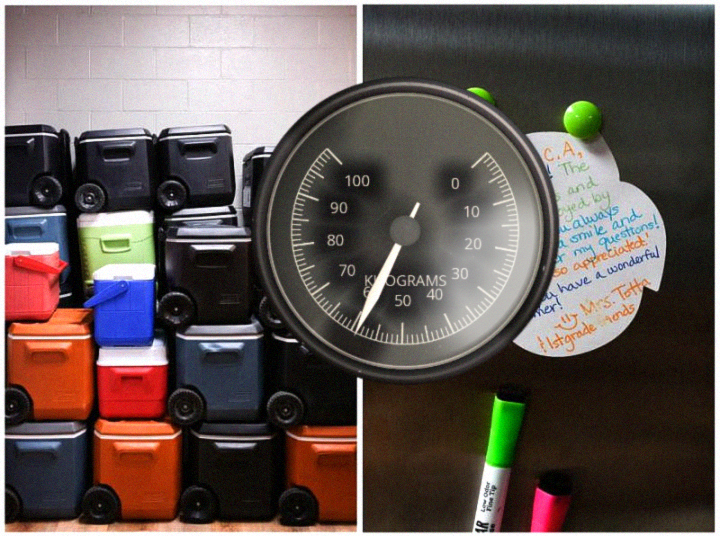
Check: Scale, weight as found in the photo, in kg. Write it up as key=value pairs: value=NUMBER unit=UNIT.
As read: value=59 unit=kg
